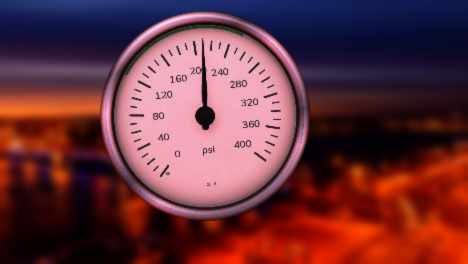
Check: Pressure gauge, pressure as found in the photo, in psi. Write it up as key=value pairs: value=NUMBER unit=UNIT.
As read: value=210 unit=psi
